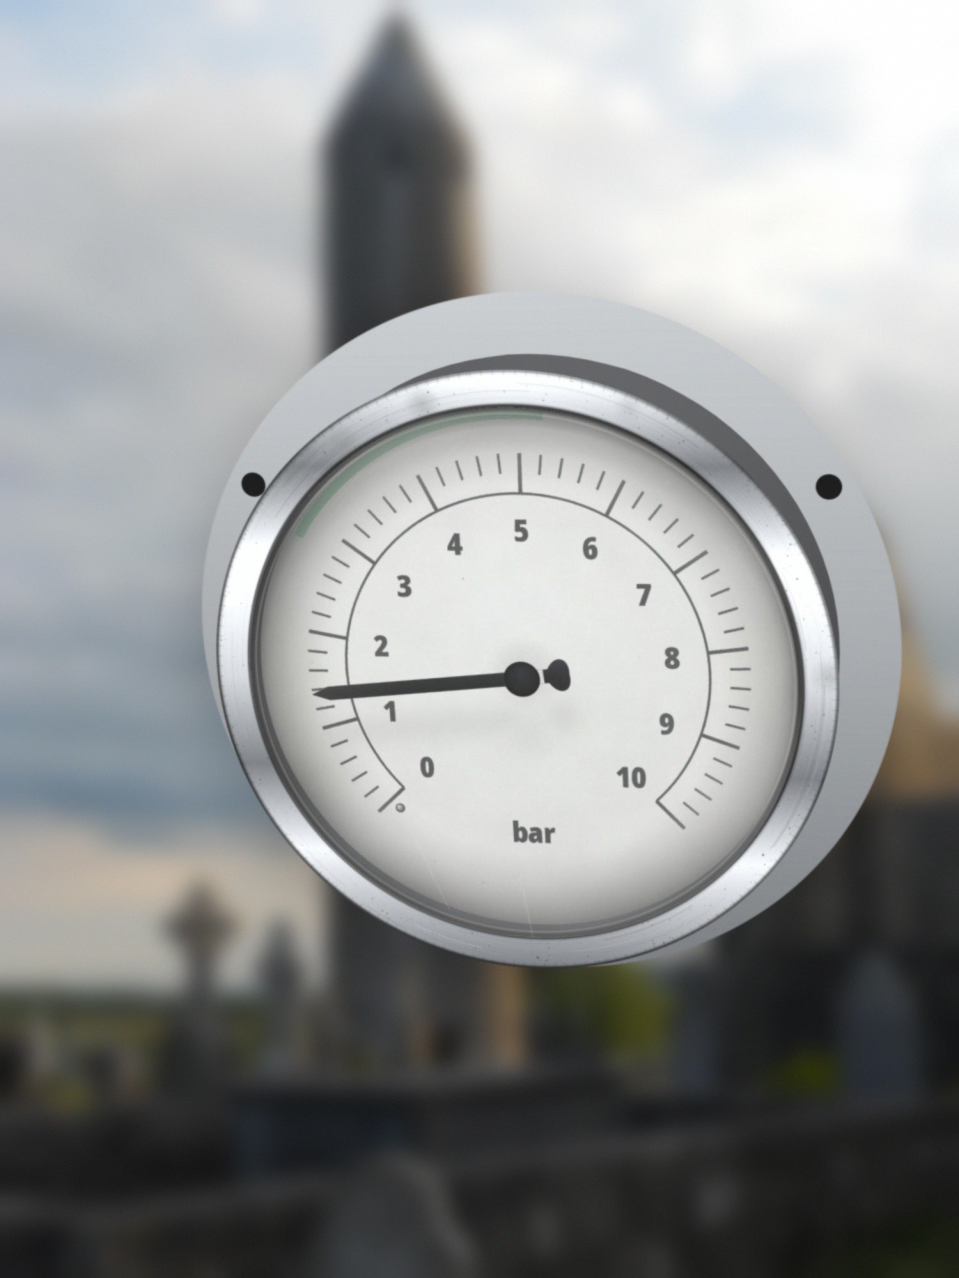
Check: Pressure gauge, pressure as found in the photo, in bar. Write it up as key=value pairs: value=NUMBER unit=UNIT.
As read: value=1.4 unit=bar
